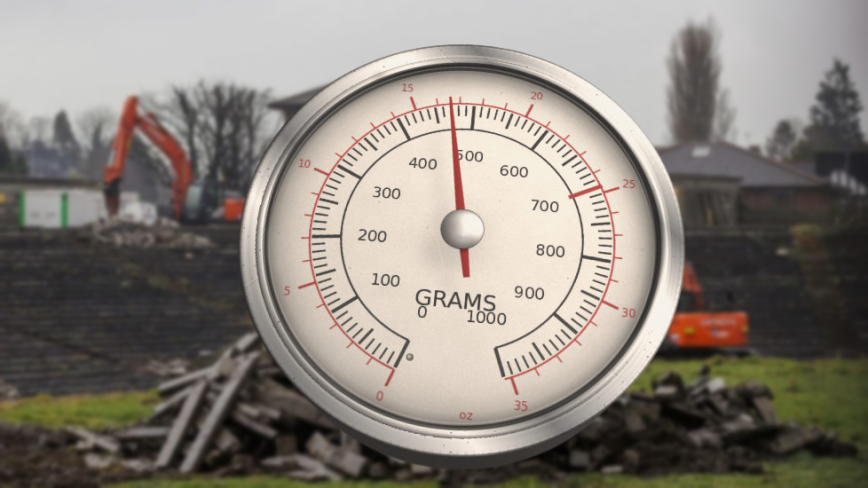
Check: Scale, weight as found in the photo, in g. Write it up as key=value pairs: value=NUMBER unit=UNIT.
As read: value=470 unit=g
